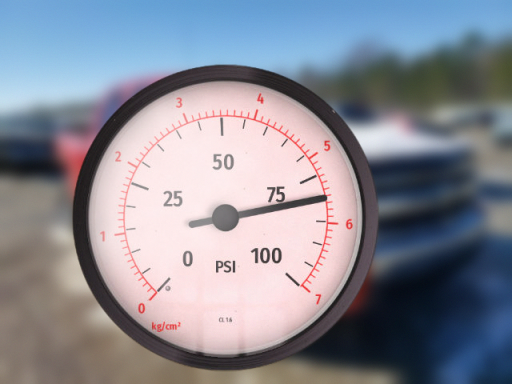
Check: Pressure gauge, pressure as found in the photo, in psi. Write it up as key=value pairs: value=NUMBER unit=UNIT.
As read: value=80 unit=psi
